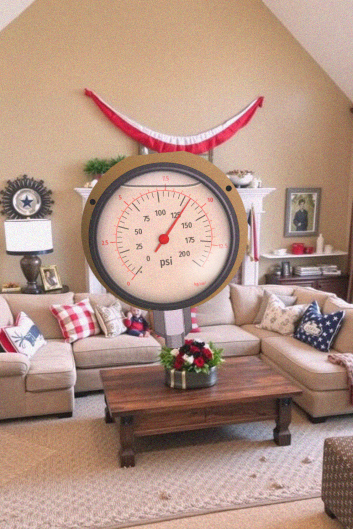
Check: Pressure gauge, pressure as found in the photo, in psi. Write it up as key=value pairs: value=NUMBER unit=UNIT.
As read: value=130 unit=psi
